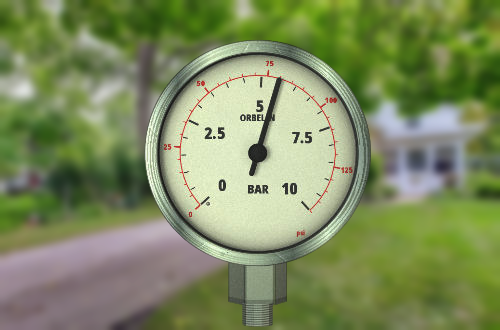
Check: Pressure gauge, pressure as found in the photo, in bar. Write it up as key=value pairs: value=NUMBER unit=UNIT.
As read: value=5.5 unit=bar
